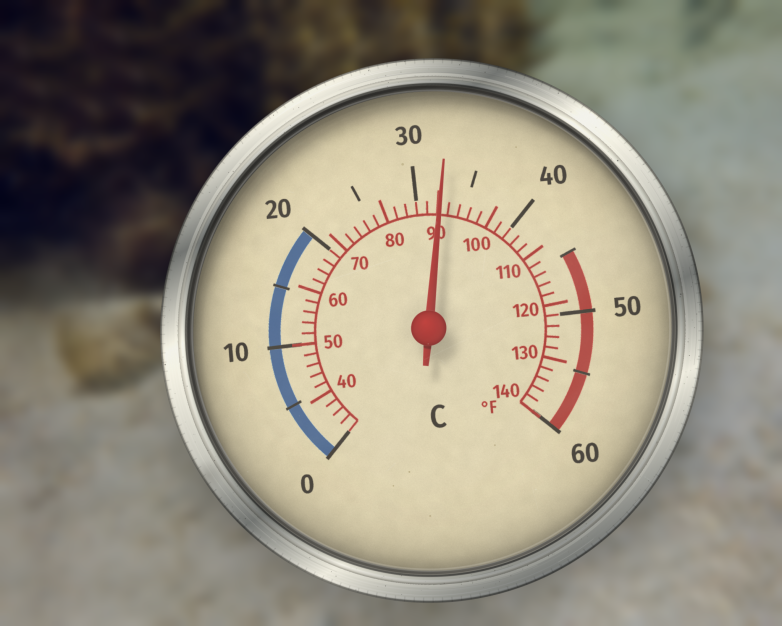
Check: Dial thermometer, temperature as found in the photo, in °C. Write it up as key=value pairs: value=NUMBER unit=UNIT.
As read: value=32.5 unit=°C
